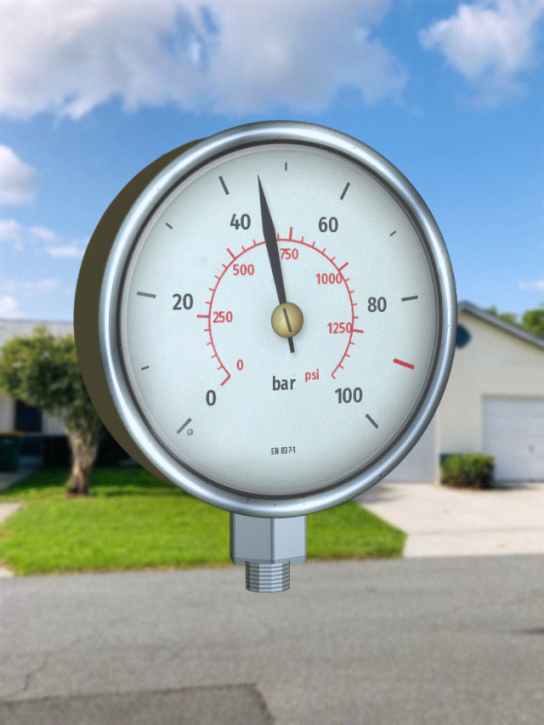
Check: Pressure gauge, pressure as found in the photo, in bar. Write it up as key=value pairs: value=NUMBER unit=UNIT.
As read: value=45 unit=bar
